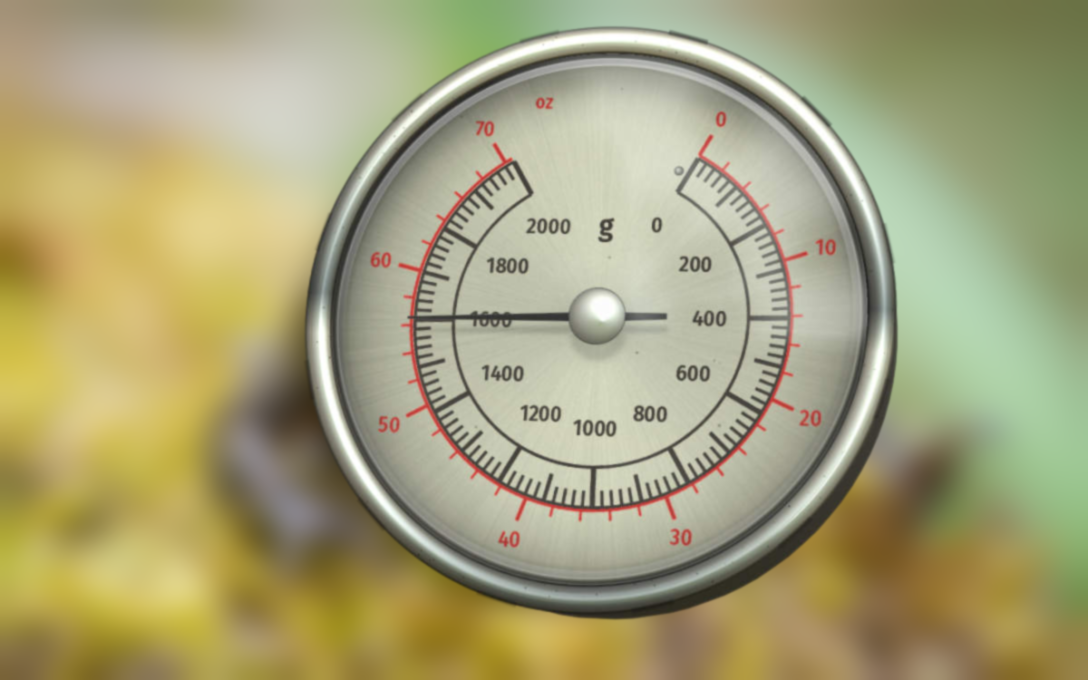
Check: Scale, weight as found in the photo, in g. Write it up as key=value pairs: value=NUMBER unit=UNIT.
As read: value=1600 unit=g
